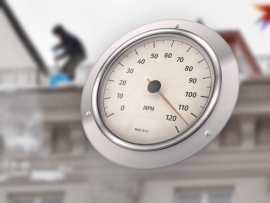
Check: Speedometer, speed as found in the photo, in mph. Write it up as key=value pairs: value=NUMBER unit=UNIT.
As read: value=115 unit=mph
